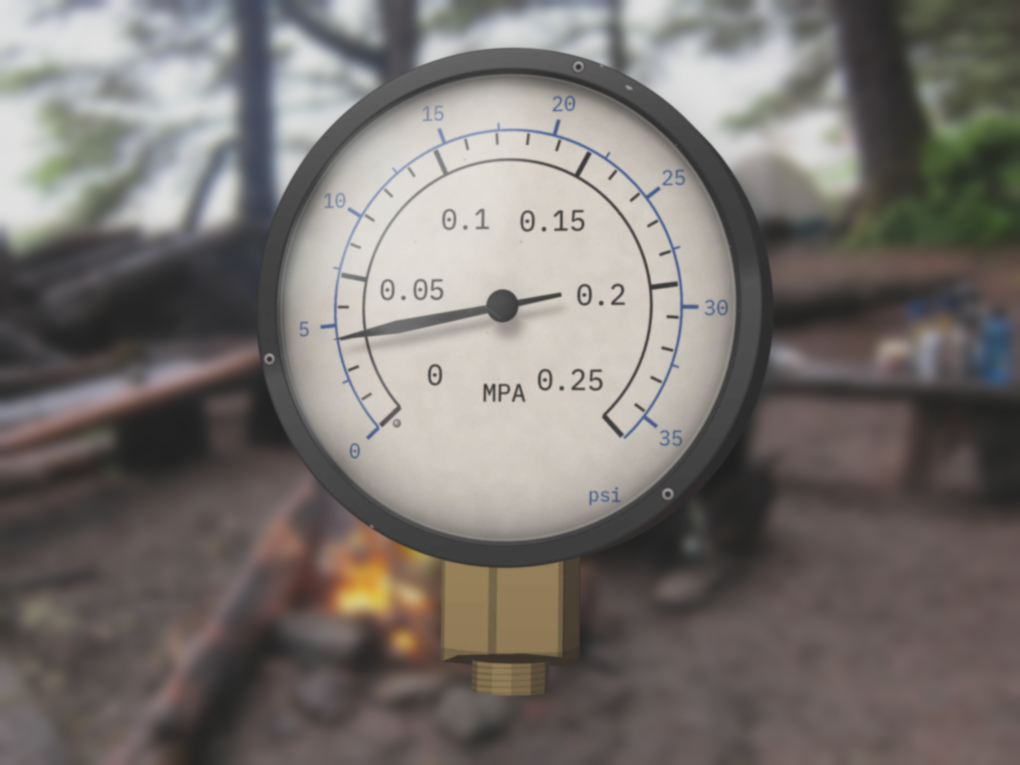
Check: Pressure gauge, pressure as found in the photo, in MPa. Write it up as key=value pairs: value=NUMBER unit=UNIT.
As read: value=0.03 unit=MPa
